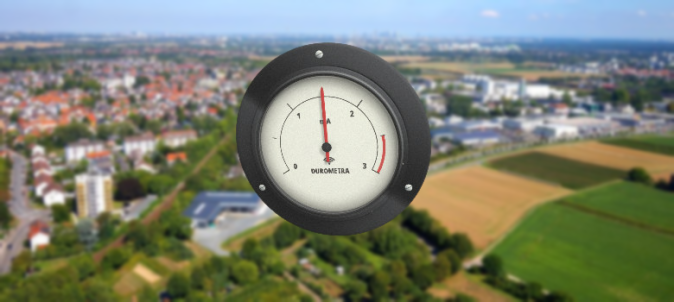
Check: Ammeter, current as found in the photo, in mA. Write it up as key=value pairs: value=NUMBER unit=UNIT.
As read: value=1.5 unit=mA
